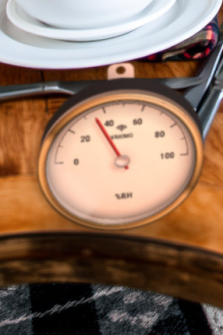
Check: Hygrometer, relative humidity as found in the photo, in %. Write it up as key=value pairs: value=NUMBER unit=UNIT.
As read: value=35 unit=%
